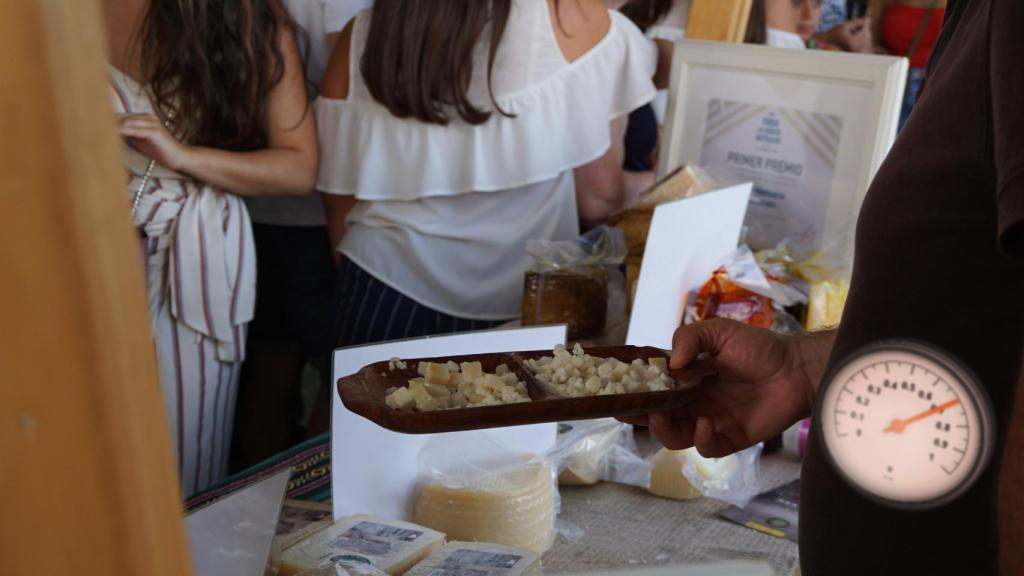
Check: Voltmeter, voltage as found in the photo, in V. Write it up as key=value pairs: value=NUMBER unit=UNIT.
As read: value=0.7 unit=V
